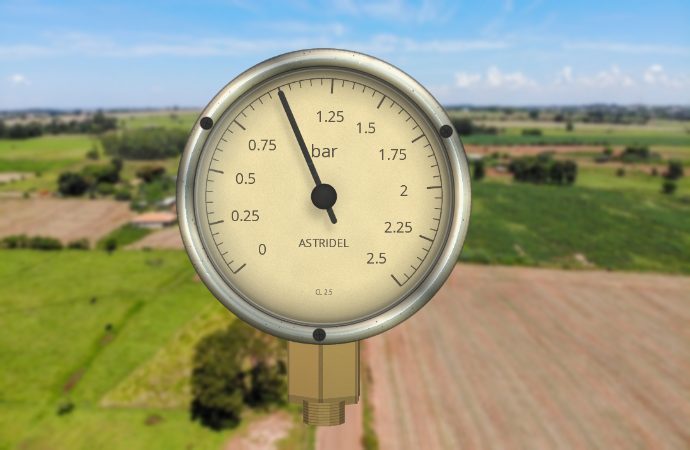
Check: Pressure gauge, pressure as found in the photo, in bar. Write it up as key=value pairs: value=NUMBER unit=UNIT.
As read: value=1 unit=bar
